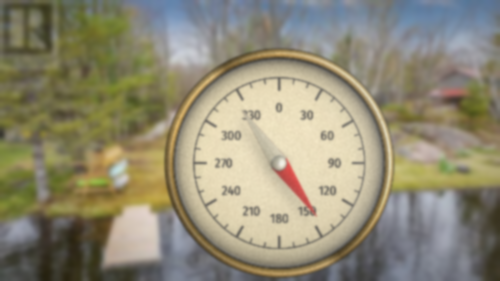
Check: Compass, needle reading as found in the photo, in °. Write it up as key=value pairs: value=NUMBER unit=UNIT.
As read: value=145 unit=°
